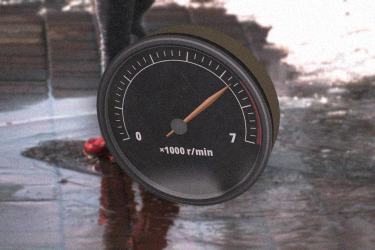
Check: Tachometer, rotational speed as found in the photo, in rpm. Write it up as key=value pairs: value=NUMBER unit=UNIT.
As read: value=5300 unit=rpm
